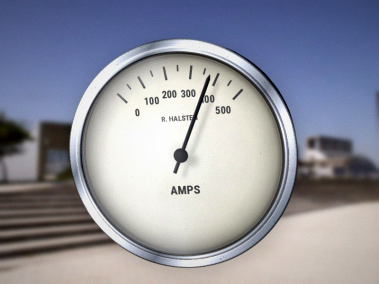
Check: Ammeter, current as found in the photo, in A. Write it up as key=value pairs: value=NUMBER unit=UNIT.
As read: value=375 unit=A
